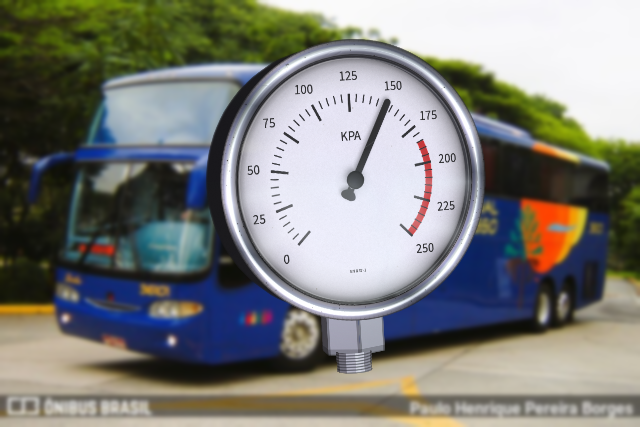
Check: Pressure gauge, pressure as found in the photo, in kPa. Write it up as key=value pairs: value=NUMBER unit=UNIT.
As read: value=150 unit=kPa
